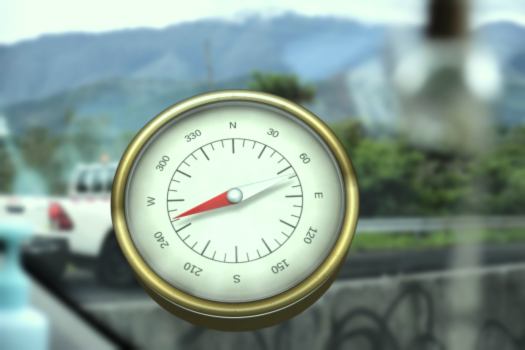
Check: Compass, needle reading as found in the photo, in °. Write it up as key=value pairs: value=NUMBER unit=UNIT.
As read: value=250 unit=°
